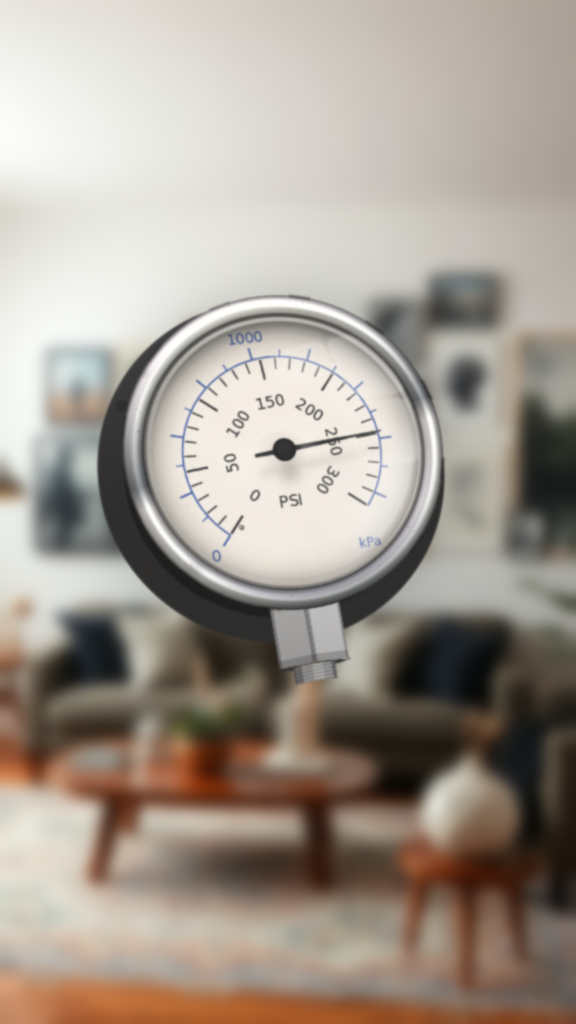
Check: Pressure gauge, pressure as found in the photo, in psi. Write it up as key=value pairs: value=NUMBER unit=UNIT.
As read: value=250 unit=psi
